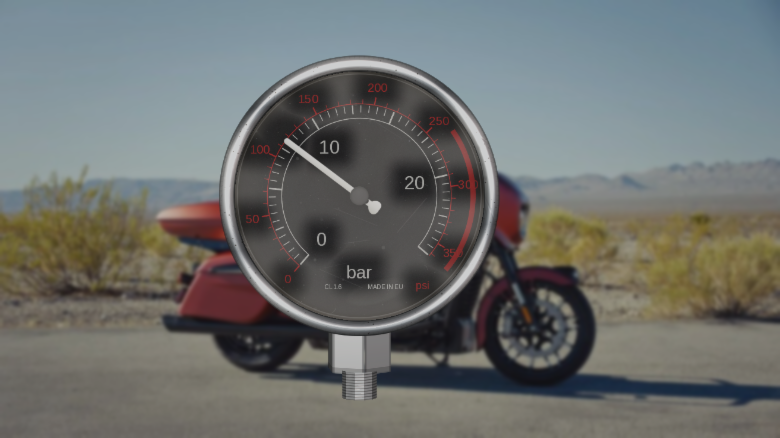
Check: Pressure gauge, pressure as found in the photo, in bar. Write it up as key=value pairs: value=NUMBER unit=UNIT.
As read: value=8 unit=bar
